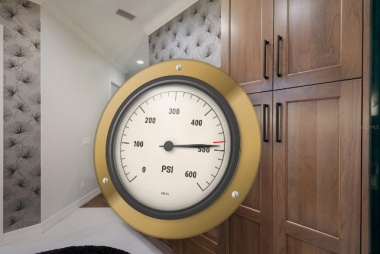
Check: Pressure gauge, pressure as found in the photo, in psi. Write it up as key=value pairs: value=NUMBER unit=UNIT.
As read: value=490 unit=psi
